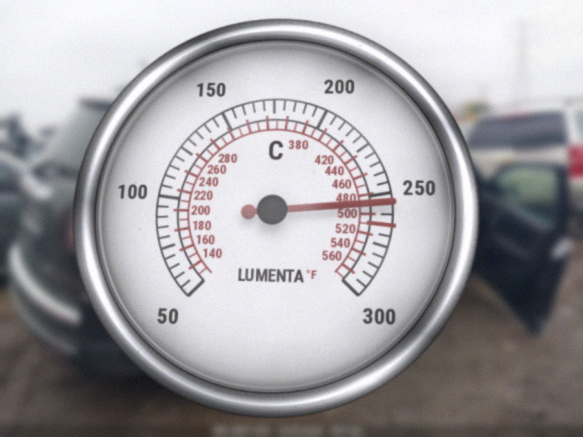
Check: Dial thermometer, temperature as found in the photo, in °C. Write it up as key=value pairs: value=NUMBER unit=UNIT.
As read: value=255 unit=°C
